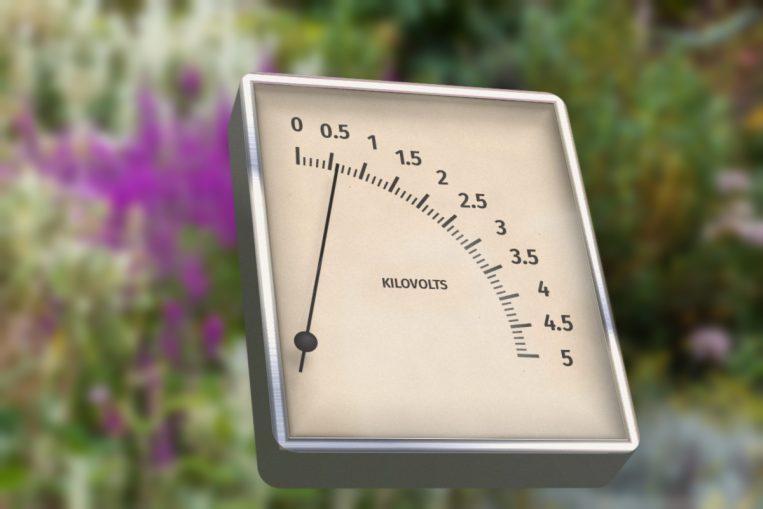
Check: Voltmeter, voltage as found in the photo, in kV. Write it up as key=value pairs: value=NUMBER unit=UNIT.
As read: value=0.6 unit=kV
